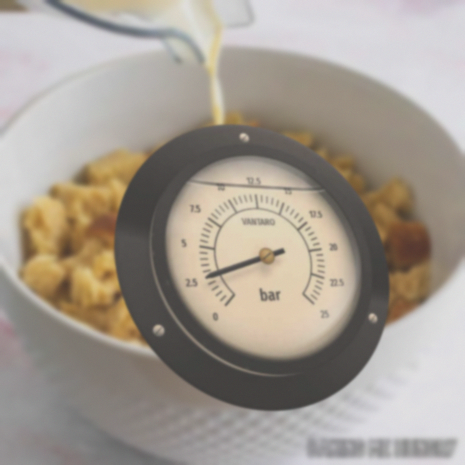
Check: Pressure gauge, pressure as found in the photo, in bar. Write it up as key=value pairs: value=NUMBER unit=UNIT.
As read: value=2.5 unit=bar
